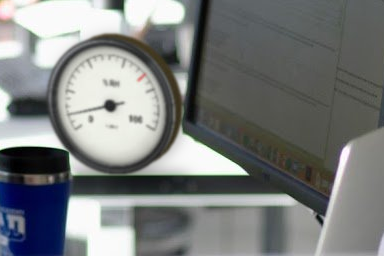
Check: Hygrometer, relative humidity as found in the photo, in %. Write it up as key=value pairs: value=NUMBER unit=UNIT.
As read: value=8 unit=%
